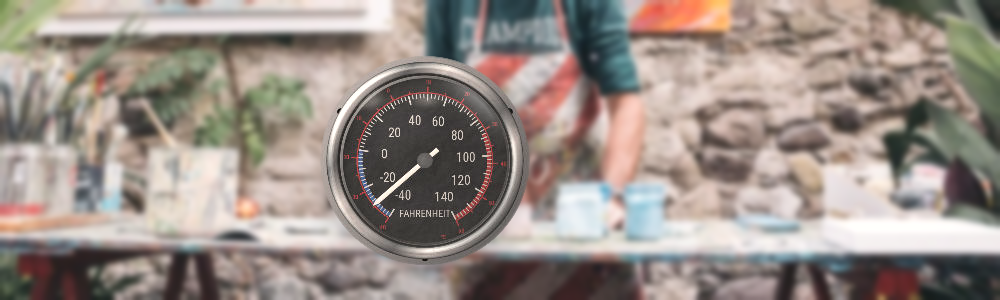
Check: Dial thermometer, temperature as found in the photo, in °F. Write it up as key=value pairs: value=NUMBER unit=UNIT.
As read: value=-30 unit=°F
